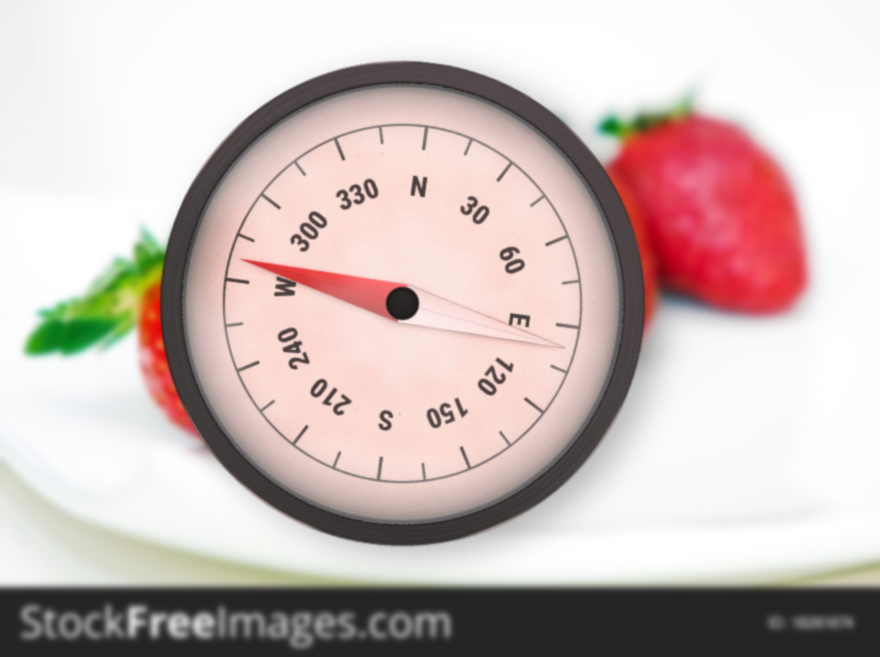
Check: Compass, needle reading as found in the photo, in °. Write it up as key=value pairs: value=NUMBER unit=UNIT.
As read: value=277.5 unit=°
